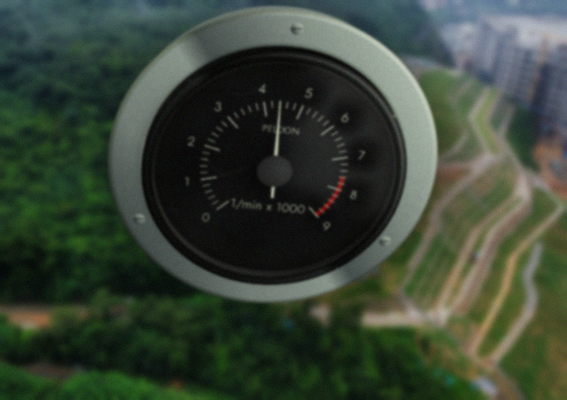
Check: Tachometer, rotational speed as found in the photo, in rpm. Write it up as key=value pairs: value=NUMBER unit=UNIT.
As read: value=4400 unit=rpm
